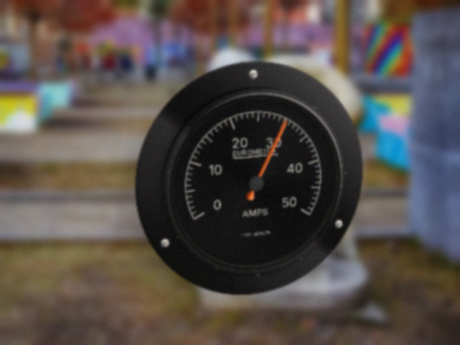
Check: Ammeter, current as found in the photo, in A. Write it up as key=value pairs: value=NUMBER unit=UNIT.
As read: value=30 unit=A
